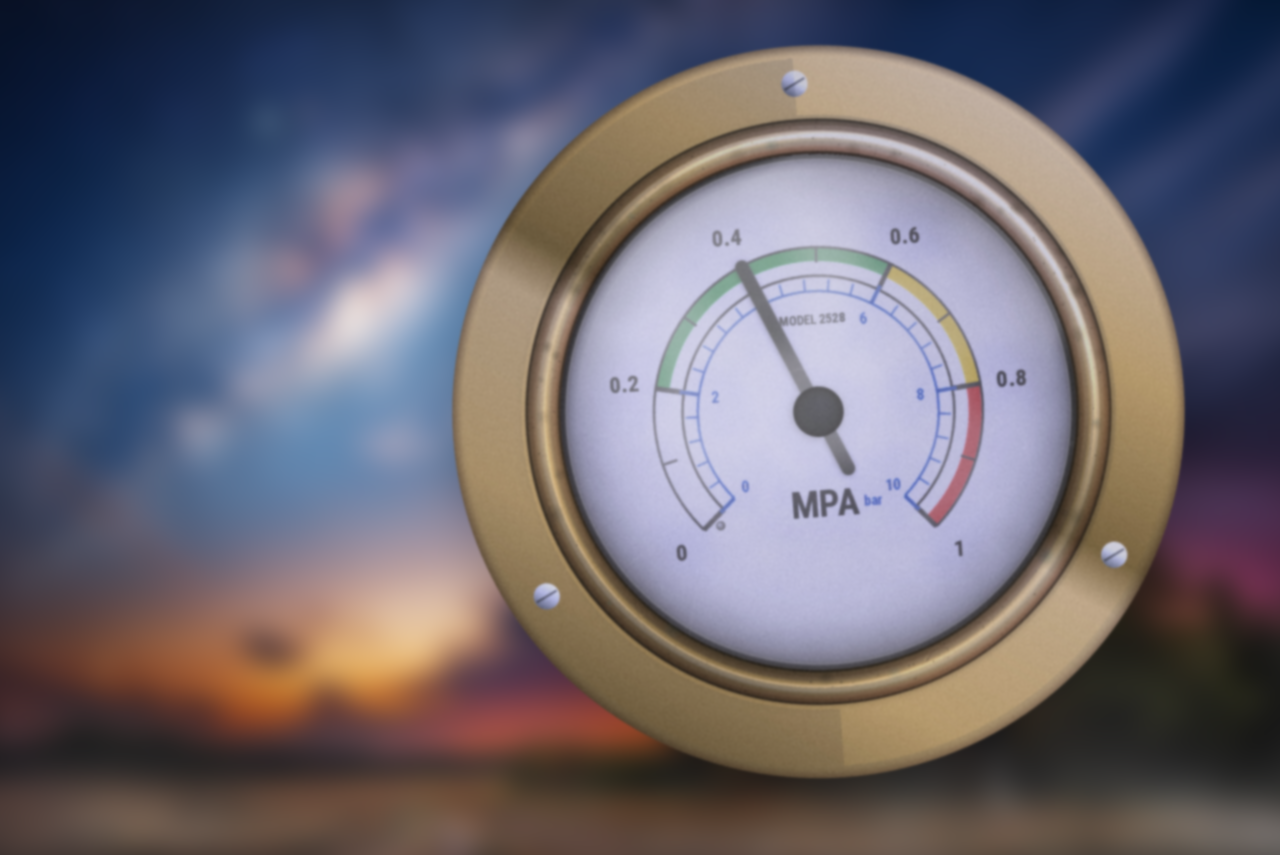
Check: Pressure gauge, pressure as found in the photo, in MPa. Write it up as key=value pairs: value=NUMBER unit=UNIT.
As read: value=0.4 unit=MPa
